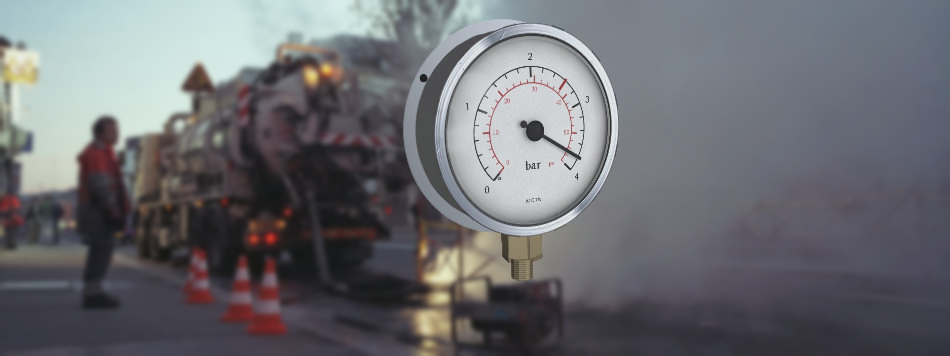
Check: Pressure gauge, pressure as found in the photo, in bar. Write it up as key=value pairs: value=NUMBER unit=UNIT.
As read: value=3.8 unit=bar
